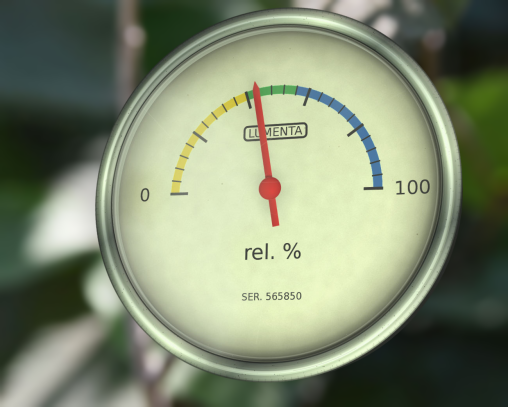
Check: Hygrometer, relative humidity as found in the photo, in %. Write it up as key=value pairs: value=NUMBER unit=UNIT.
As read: value=44 unit=%
